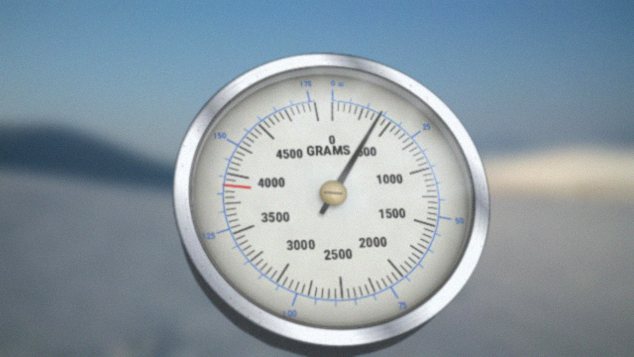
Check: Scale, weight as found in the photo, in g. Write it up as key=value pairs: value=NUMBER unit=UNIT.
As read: value=400 unit=g
